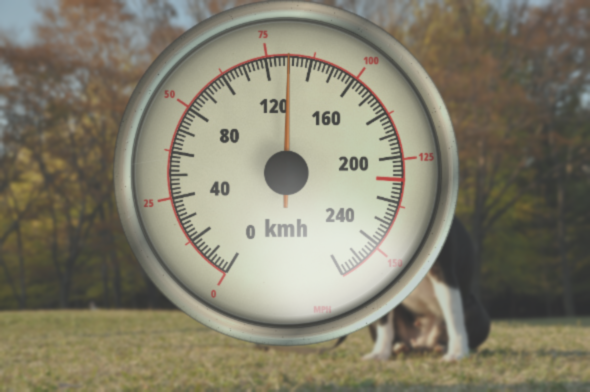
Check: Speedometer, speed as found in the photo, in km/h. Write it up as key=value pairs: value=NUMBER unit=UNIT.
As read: value=130 unit=km/h
